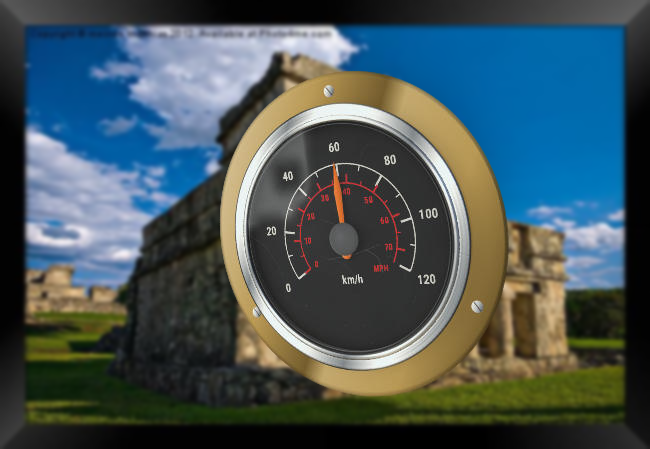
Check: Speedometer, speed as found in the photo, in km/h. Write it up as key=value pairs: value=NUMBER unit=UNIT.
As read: value=60 unit=km/h
